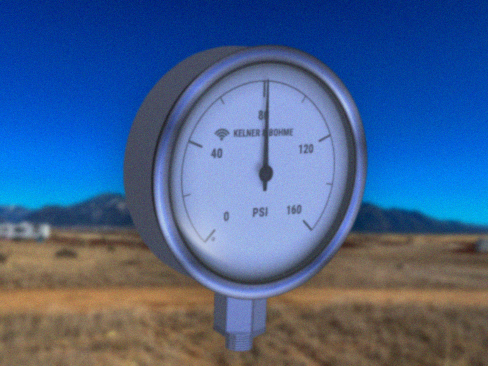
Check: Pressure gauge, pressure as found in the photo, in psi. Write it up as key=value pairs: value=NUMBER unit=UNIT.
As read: value=80 unit=psi
